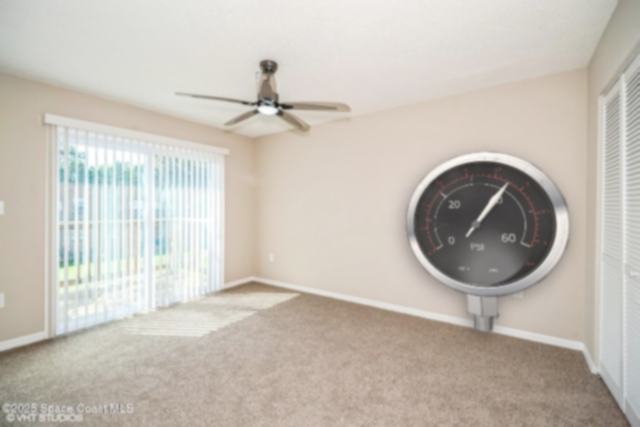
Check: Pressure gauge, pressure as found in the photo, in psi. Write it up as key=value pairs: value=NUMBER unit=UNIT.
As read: value=40 unit=psi
